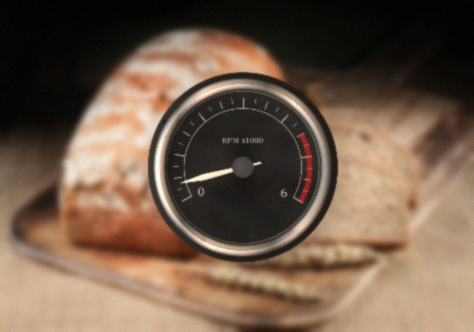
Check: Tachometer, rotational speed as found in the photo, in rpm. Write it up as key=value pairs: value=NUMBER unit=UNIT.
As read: value=375 unit=rpm
